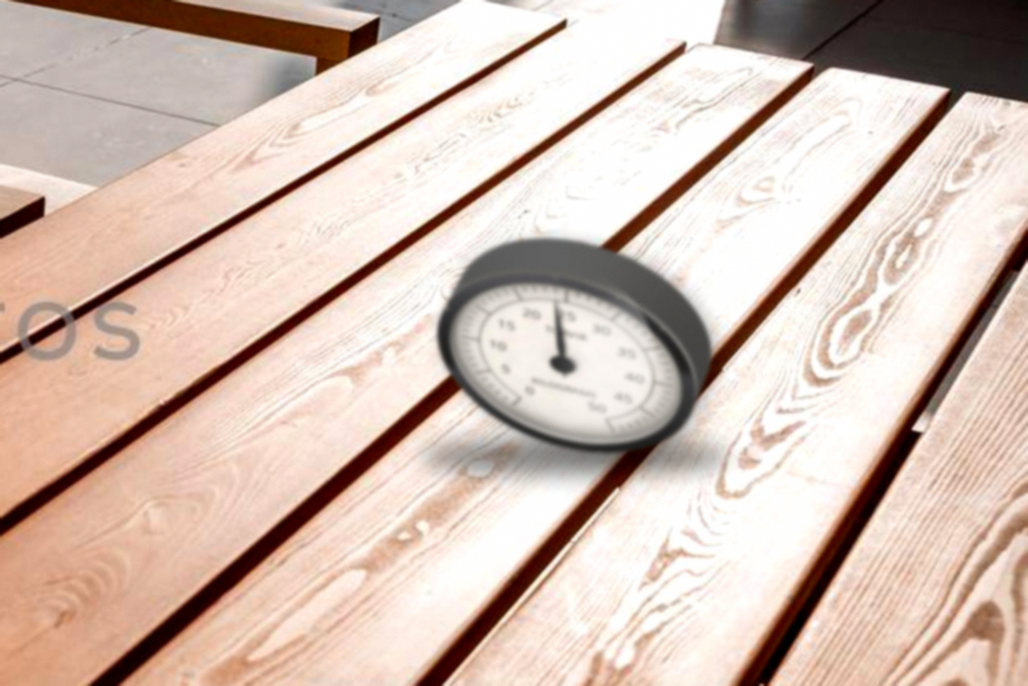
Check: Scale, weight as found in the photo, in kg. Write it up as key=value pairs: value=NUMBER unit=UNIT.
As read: value=24 unit=kg
